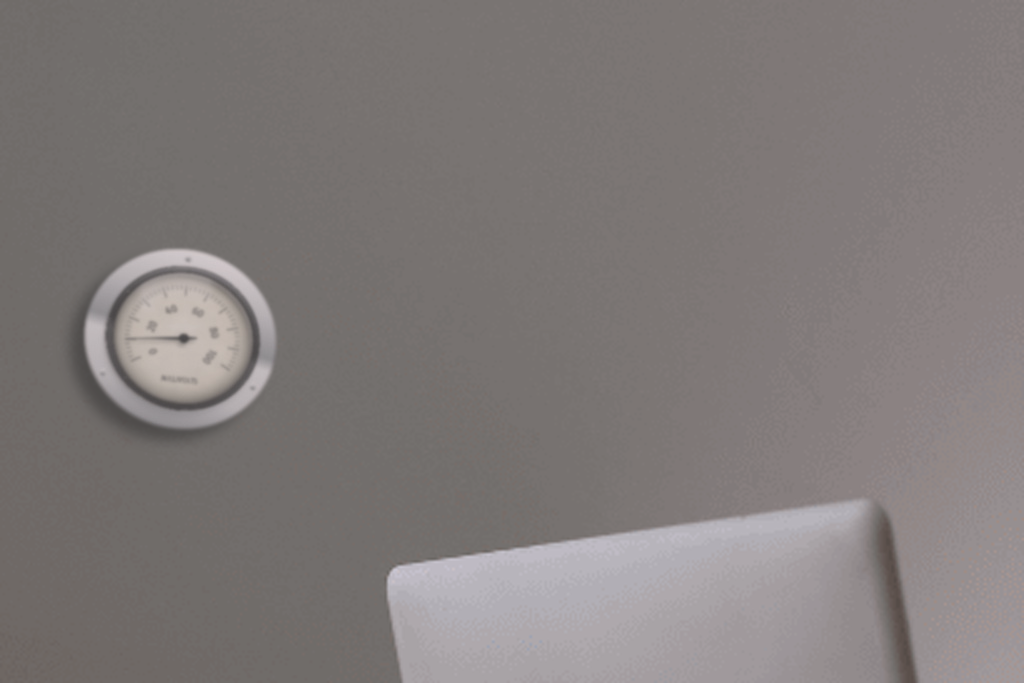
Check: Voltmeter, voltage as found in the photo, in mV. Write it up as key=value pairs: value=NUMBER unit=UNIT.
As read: value=10 unit=mV
